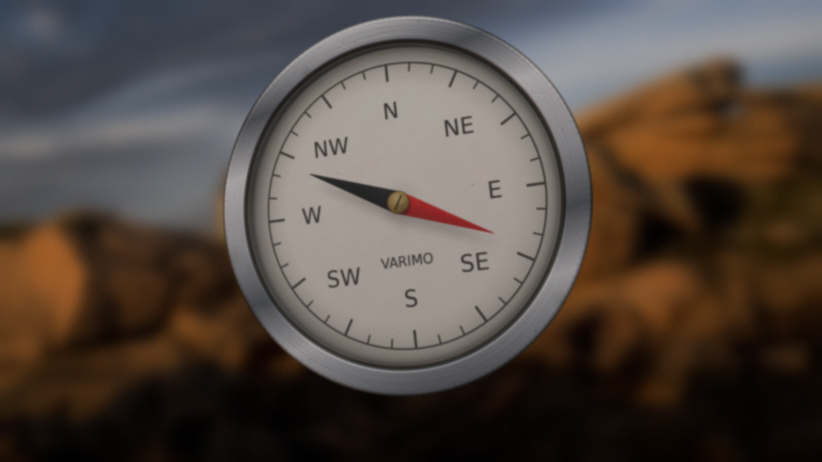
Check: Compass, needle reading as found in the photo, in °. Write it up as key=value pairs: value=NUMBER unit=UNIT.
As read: value=115 unit=°
